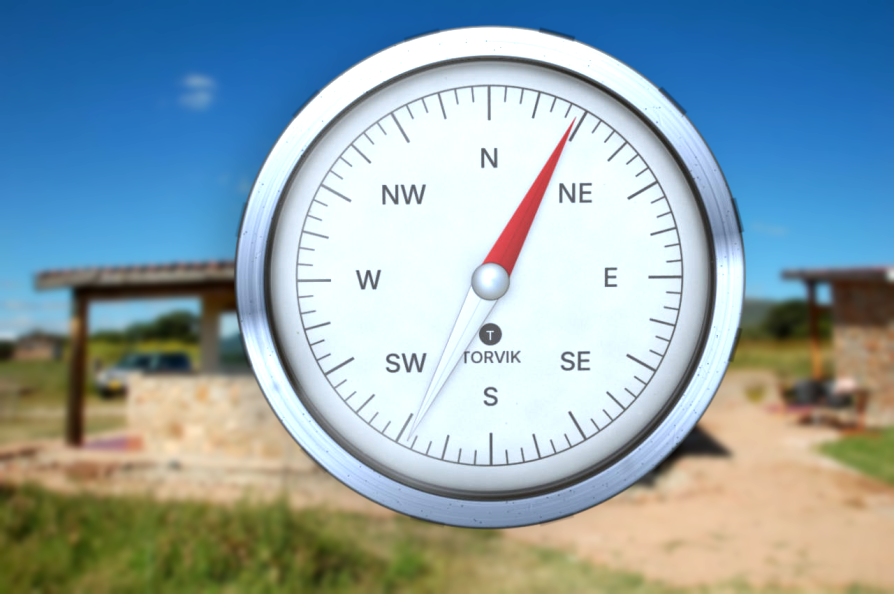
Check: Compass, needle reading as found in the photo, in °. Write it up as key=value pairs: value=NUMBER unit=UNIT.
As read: value=27.5 unit=°
